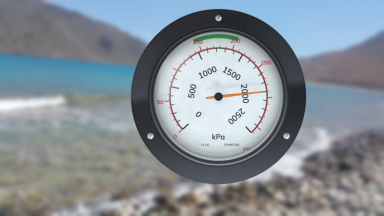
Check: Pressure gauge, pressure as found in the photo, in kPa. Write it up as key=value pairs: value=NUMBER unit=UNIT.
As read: value=2000 unit=kPa
